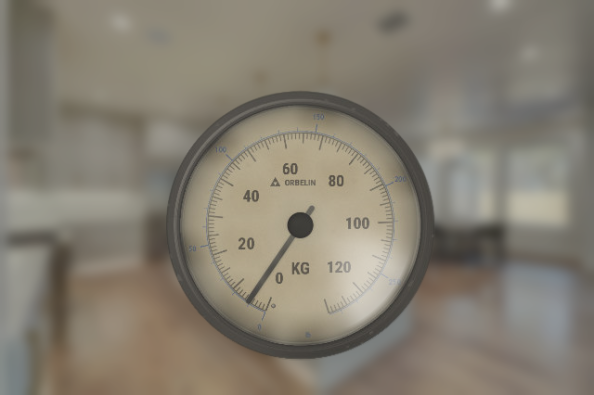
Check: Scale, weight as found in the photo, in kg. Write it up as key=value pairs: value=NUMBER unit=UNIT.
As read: value=5 unit=kg
